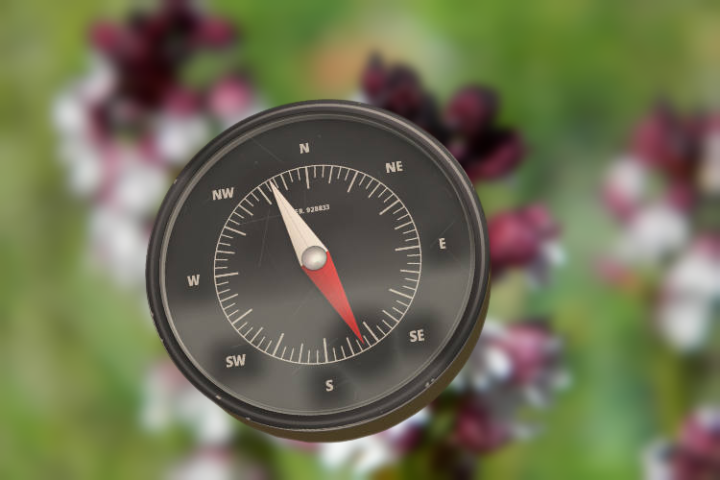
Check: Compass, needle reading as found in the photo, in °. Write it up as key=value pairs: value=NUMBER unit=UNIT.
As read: value=157.5 unit=°
